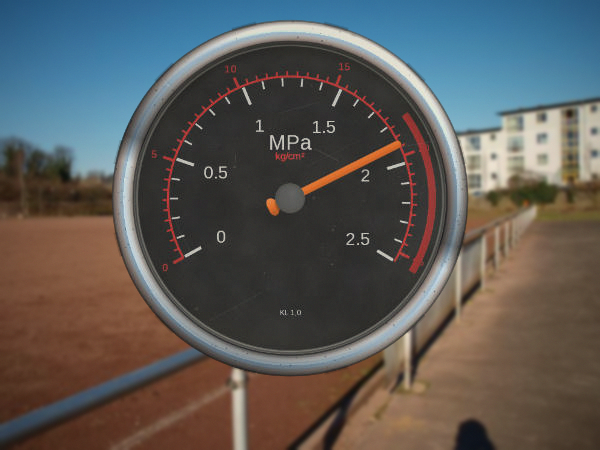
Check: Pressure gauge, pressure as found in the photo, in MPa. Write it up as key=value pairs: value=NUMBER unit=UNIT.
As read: value=1.9 unit=MPa
